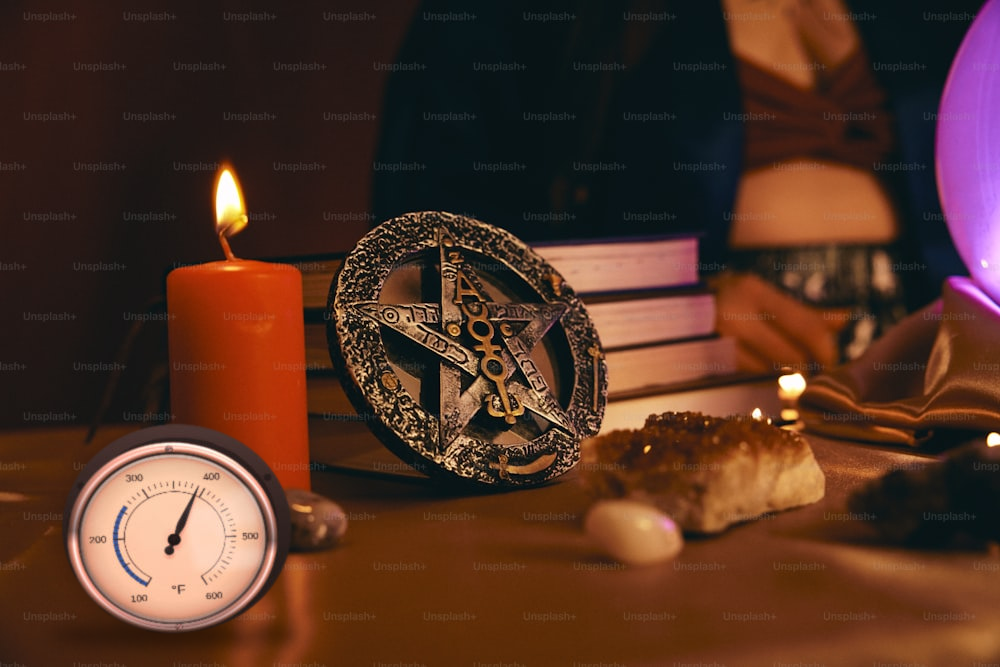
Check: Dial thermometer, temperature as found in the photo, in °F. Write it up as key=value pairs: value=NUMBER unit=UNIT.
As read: value=390 unit=°F
